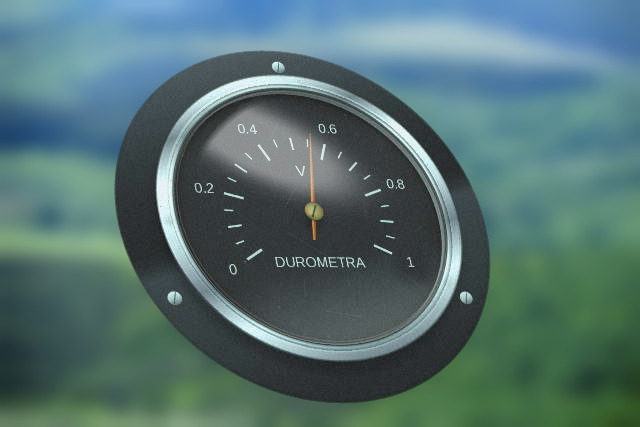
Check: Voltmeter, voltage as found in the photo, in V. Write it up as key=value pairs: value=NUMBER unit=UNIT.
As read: value=0.55 unit=V
